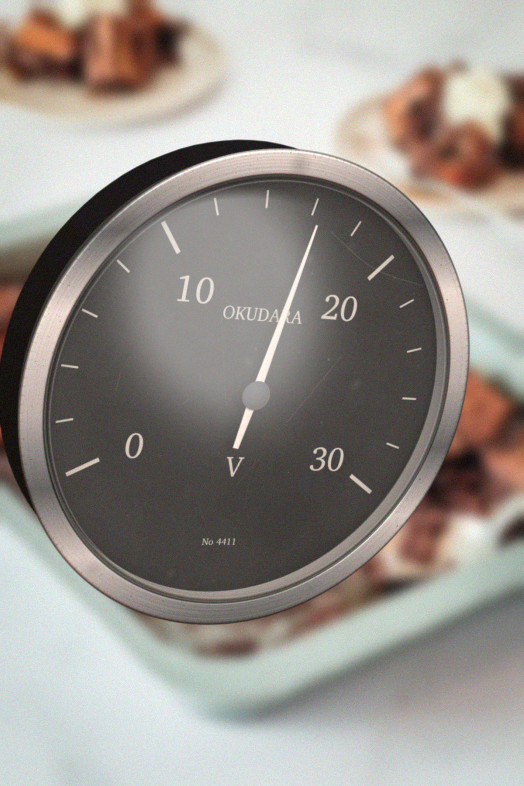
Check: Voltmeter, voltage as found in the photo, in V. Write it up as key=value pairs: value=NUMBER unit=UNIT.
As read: value=16 unit=V
